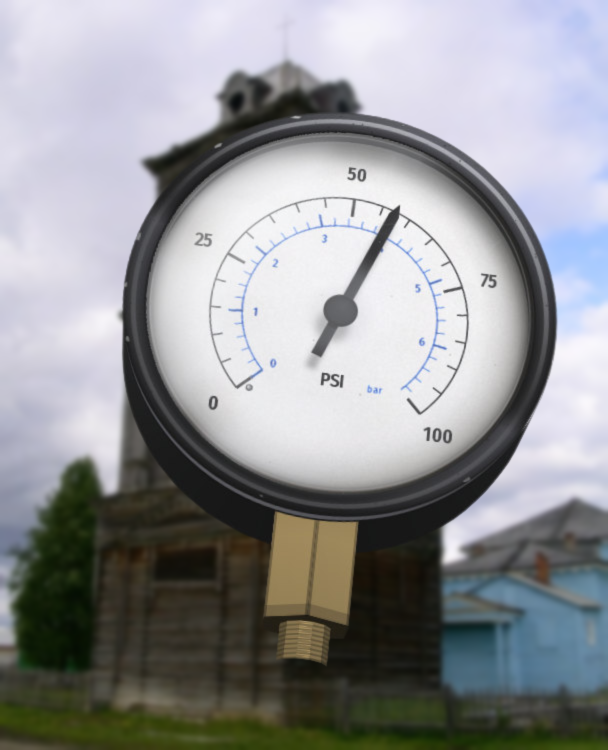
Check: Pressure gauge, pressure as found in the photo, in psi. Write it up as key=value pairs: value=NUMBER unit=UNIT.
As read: value=57.5 unit=psi
